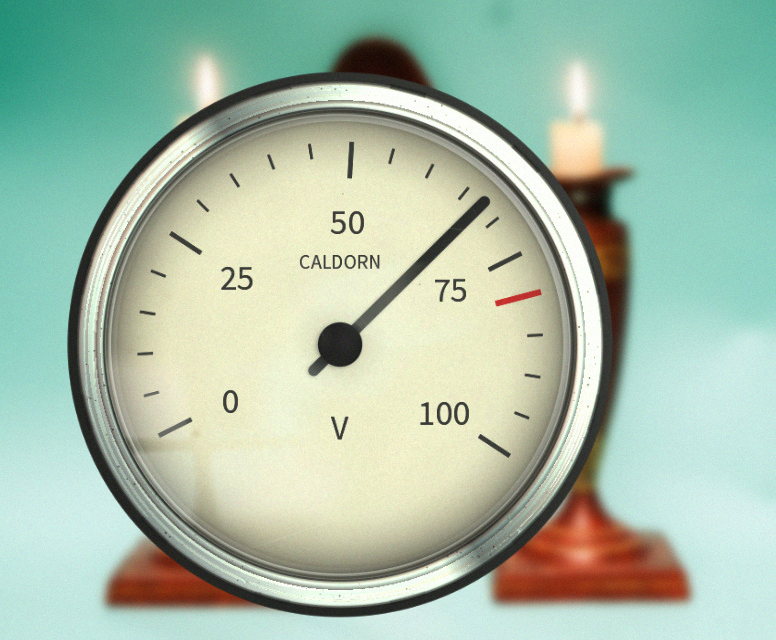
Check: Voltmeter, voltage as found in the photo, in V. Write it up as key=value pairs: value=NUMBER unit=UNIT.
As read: value=67.5 unit=V
